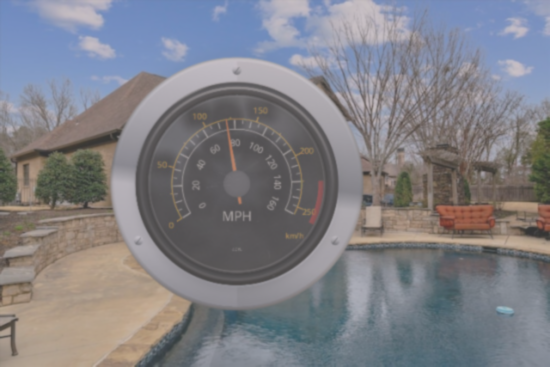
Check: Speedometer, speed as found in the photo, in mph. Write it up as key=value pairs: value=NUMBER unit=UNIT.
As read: value=75 unit=mph
